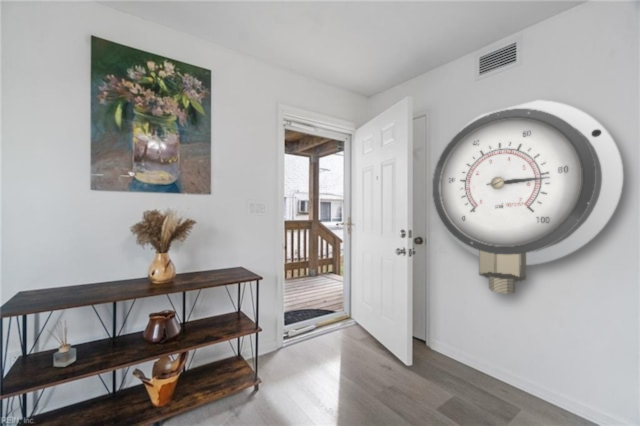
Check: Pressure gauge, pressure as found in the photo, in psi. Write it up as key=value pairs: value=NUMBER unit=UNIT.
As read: value=82.5 unit=psi
